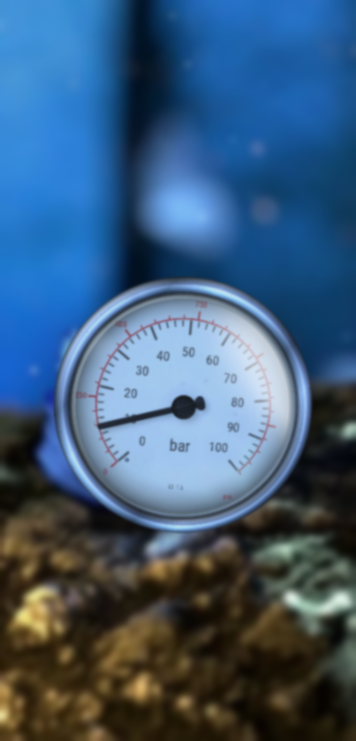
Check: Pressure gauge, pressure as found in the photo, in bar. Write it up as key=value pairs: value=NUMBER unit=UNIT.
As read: value=10 unit=bar
